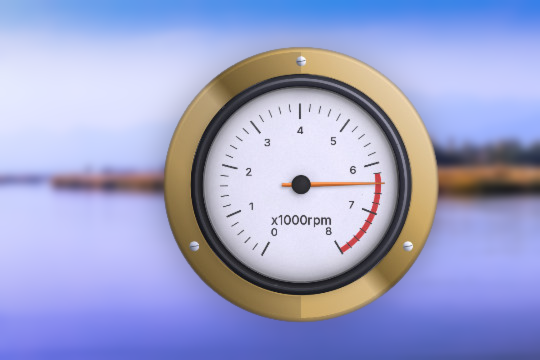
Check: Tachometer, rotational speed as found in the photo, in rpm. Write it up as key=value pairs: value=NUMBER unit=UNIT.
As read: value=6400 unit=rpm
